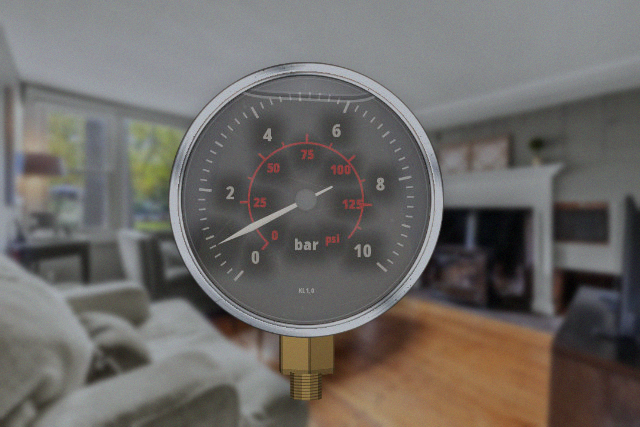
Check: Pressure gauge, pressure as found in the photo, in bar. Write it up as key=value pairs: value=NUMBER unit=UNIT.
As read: value=0.8 unit=bar
